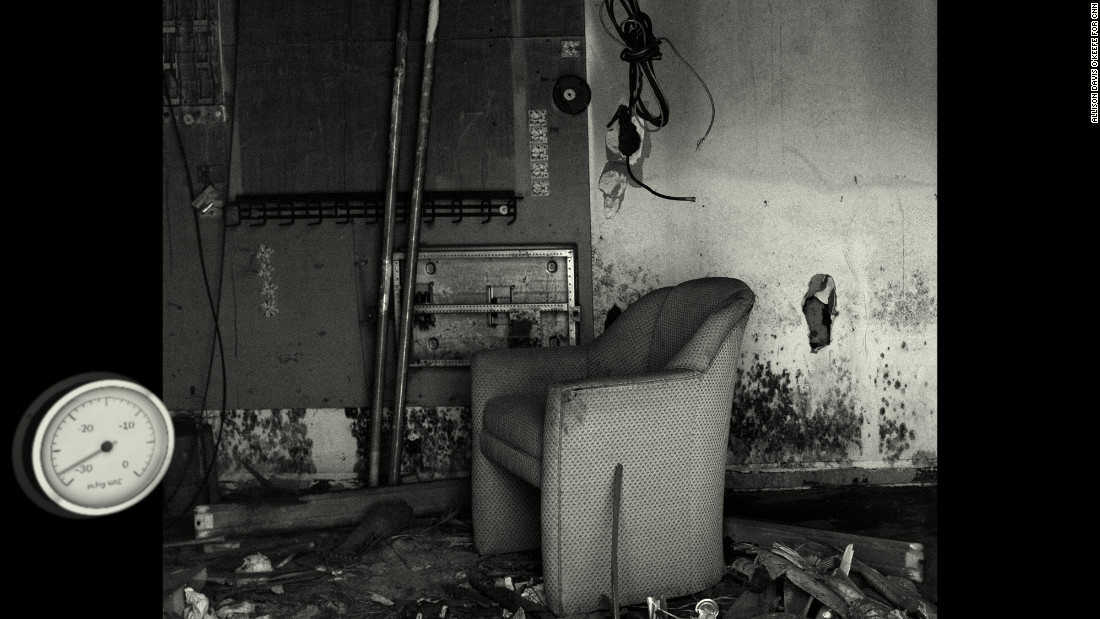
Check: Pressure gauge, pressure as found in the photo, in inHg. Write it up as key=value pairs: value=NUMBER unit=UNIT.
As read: value=-28 unit=inHg
